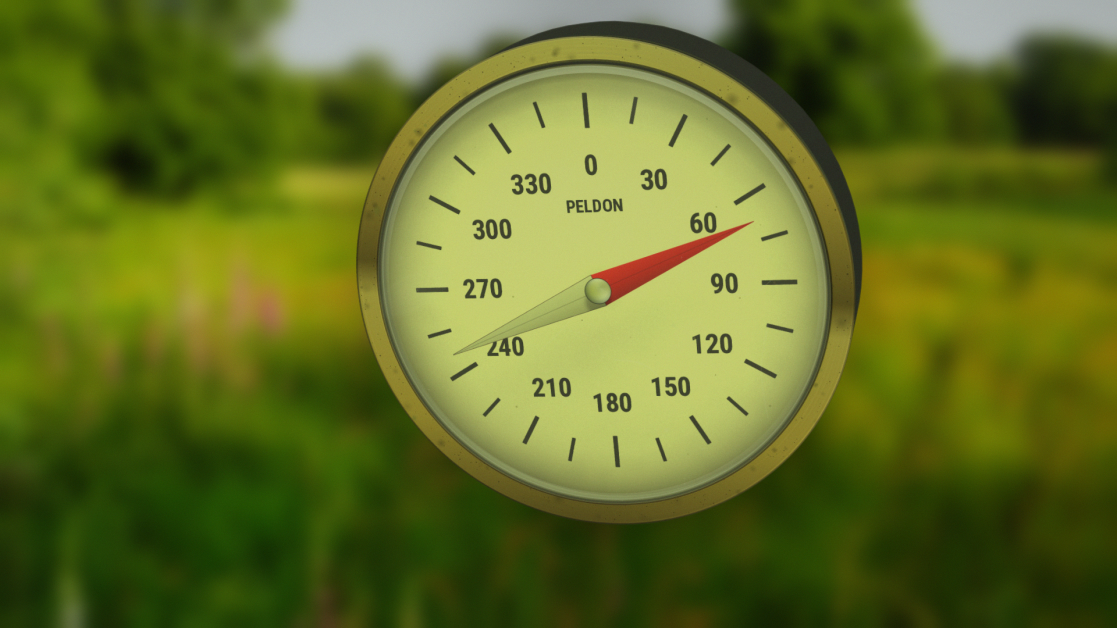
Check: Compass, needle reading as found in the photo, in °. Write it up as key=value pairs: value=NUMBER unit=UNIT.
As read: value=67.5 unit=°
